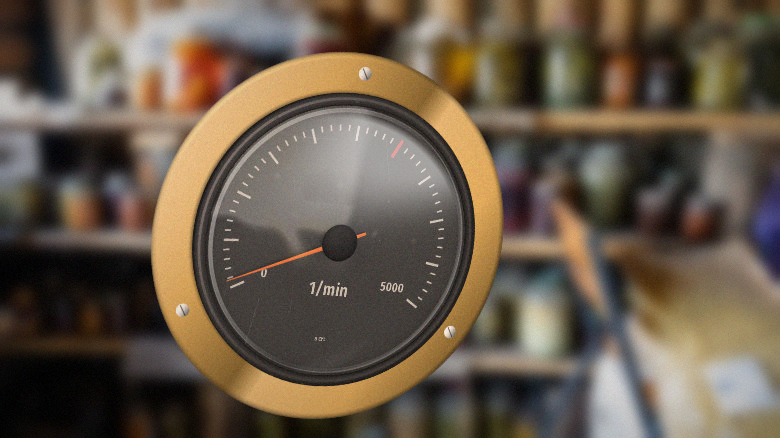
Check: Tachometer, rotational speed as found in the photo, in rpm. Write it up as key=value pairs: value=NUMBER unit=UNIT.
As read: value=100 unit=rpm
